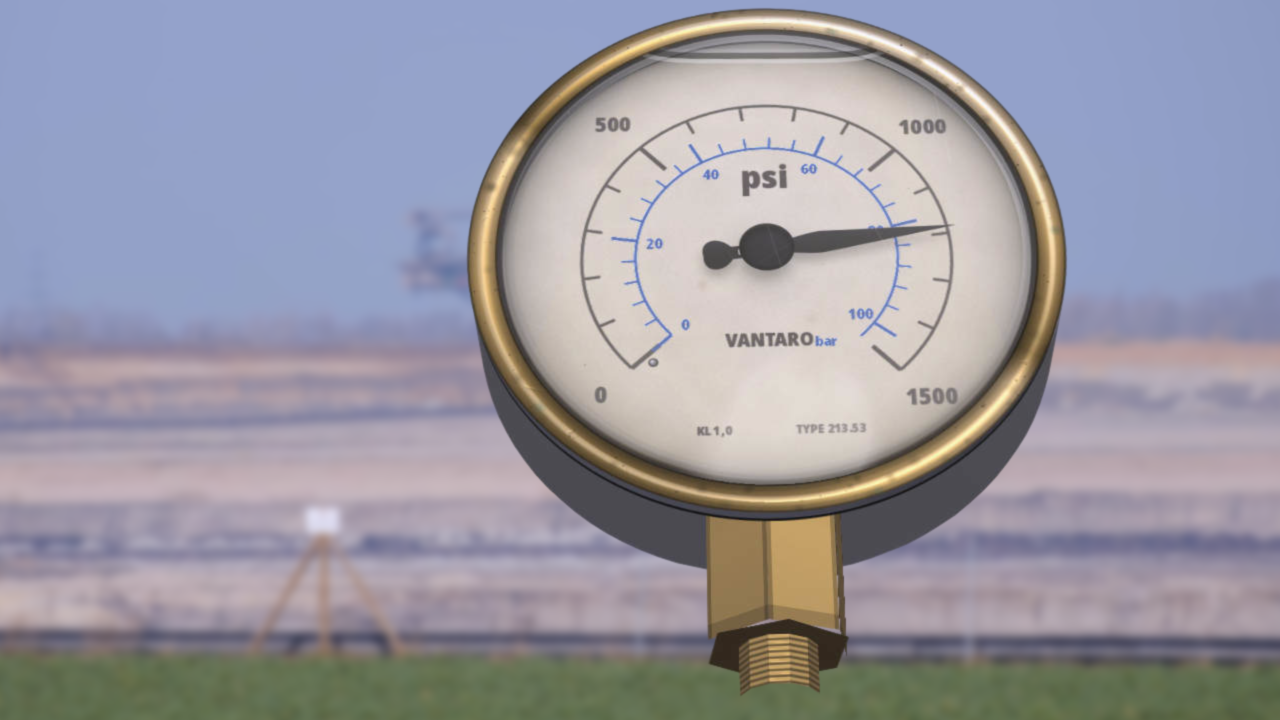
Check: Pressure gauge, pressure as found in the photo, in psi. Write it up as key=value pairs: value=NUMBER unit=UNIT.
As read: value=1200 unit=psi
